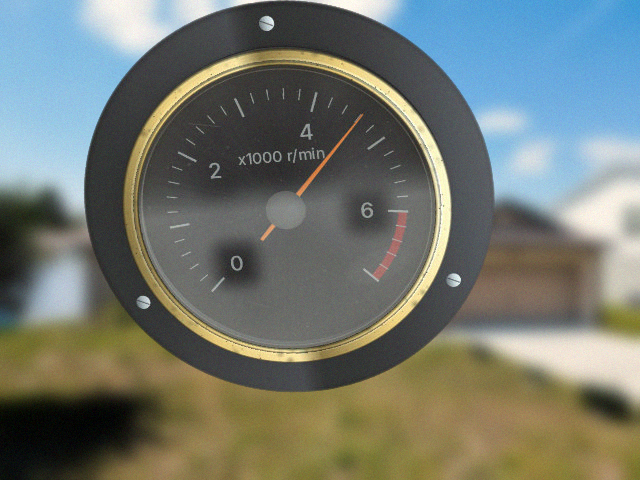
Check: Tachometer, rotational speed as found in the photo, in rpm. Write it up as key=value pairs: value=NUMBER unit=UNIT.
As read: value=4600 unit=rpm
